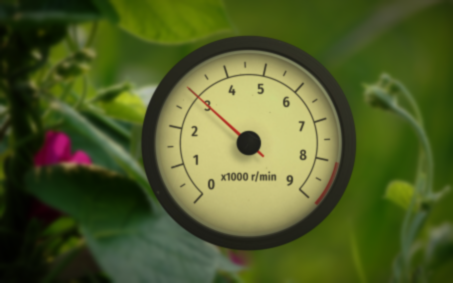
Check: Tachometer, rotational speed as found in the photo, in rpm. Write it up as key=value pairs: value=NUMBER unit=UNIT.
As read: value=3000 unit=rpm
